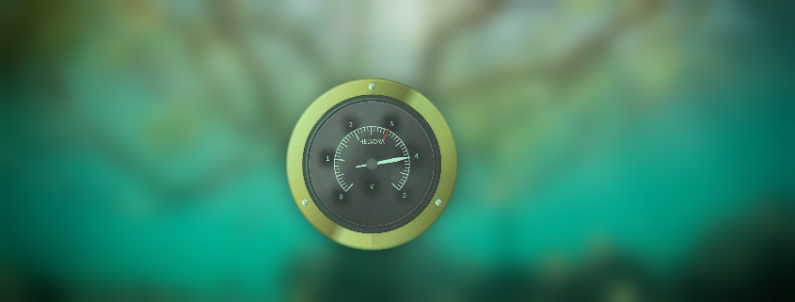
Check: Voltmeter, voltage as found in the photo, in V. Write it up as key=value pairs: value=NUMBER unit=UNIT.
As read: value=4 unit=V
